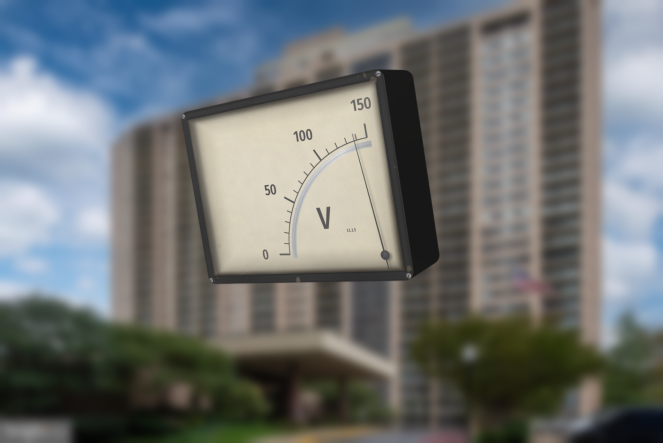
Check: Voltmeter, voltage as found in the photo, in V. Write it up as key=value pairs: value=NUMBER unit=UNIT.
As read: value=140 unit=V
